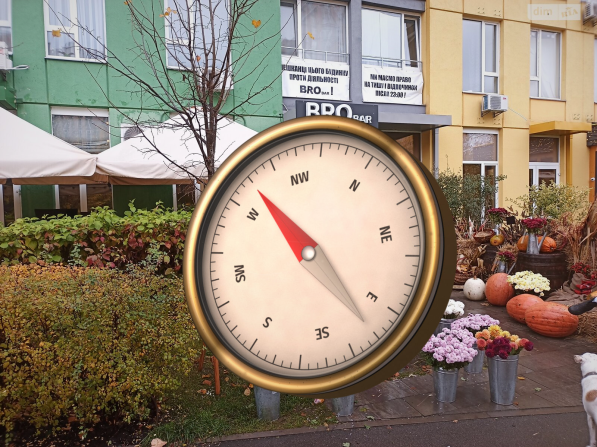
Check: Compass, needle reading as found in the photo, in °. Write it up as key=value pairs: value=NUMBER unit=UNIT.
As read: value=285 unit=°
